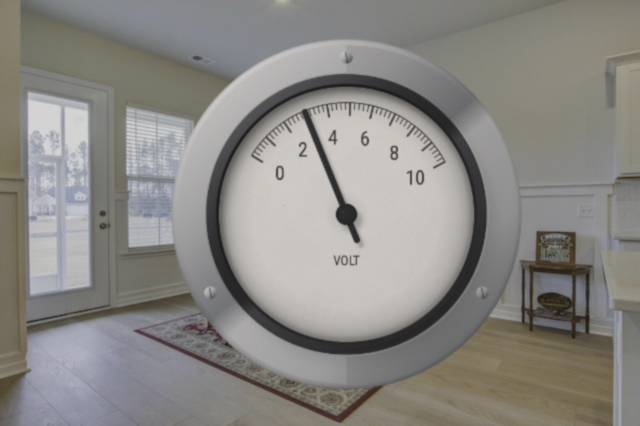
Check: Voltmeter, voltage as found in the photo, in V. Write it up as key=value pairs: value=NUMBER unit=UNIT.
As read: value=3 unit=V
